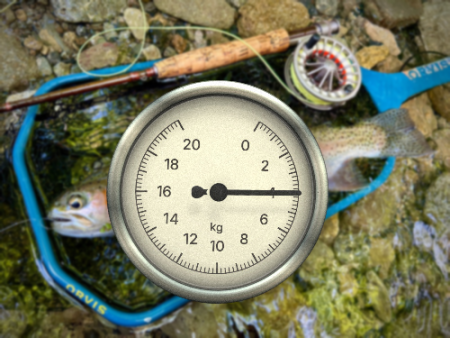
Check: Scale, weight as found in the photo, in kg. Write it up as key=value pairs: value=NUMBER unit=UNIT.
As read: value=4 unit=kg
